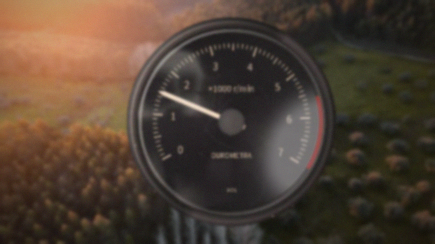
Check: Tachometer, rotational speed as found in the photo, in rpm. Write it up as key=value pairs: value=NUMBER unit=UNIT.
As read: value=1500 unit=rpm
